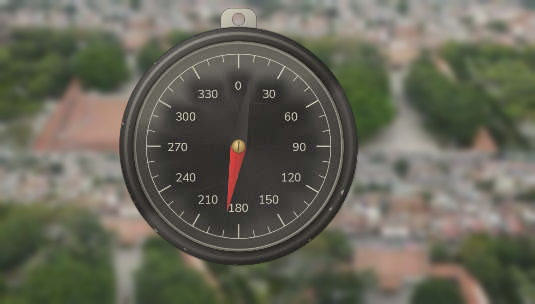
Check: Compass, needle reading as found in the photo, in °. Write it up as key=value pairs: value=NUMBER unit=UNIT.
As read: value=190 unit=°
